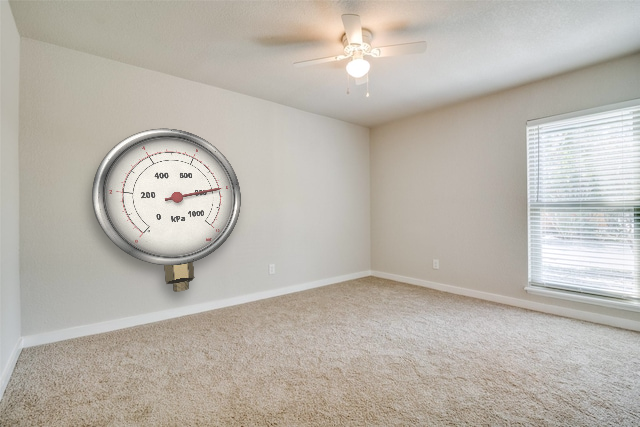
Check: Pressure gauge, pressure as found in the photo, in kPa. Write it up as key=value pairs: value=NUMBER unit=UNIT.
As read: value=800 unit=kPa
